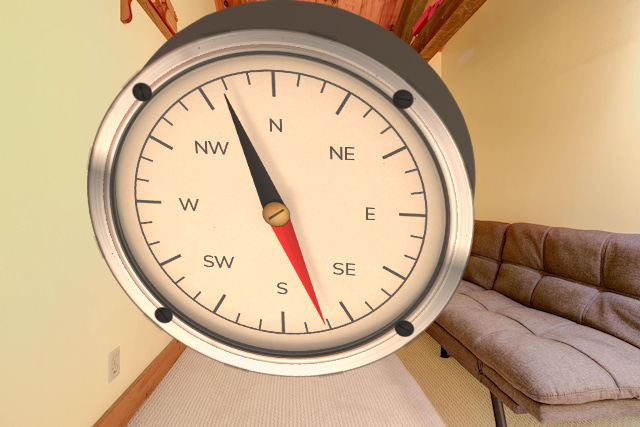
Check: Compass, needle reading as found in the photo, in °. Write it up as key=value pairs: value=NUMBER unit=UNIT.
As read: value=160 unit=°
